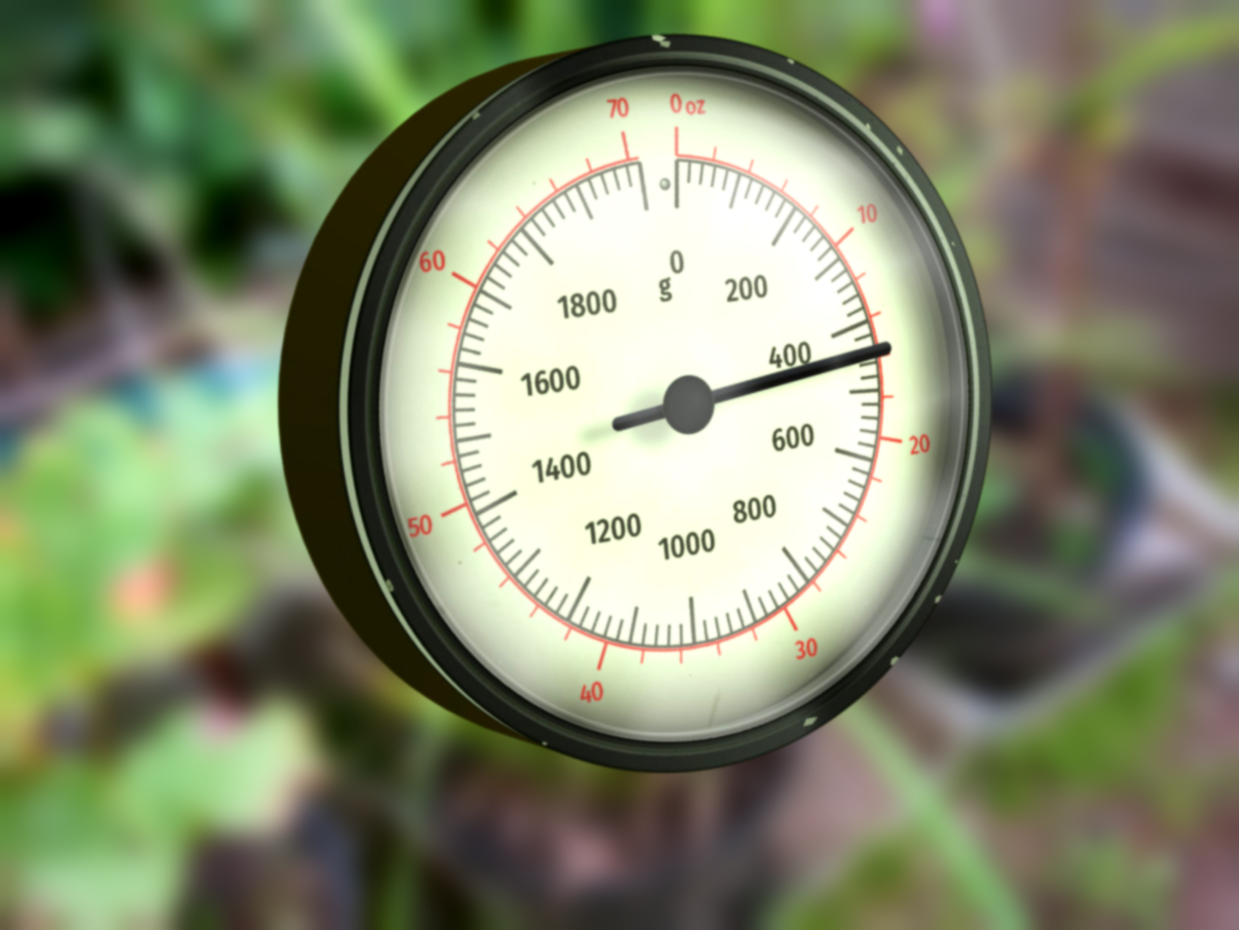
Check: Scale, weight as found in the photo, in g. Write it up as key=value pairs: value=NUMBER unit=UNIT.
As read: value=440 unit=g
